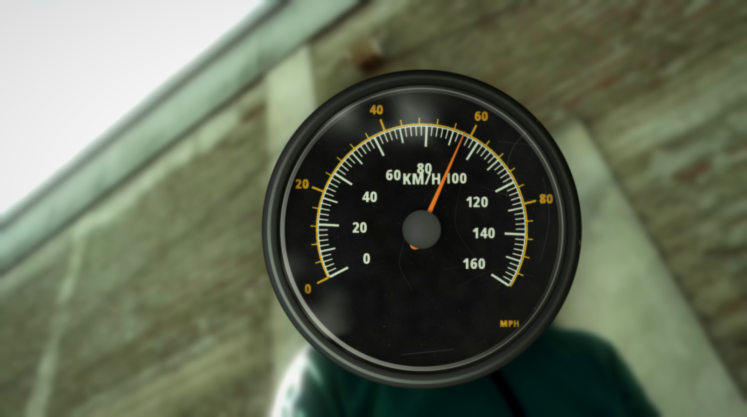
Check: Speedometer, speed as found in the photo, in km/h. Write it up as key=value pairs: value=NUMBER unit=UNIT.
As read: value=94 unit=km/h
